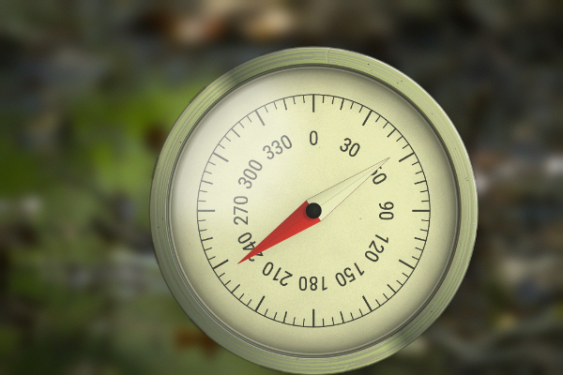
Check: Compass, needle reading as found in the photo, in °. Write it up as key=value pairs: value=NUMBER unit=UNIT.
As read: value=235 unit=°
